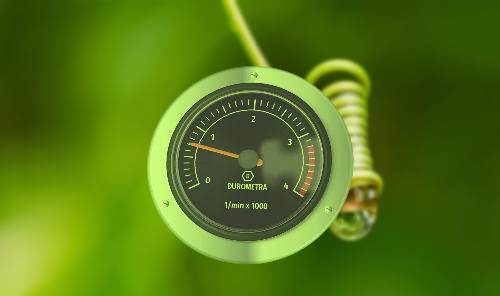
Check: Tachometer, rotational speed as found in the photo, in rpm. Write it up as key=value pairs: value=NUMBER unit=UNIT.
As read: value=700 unit=rpm
